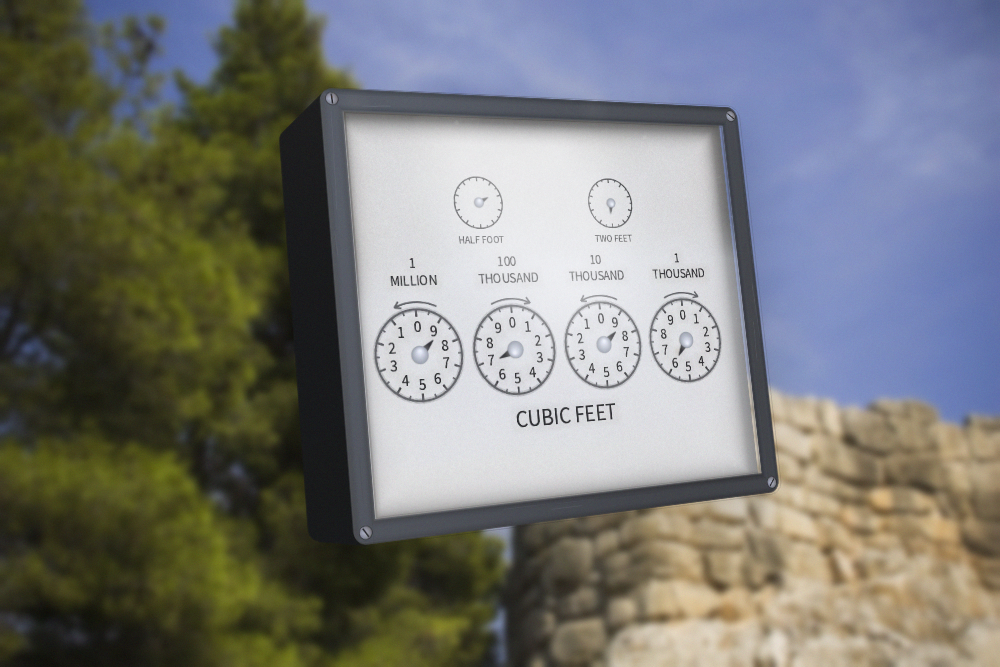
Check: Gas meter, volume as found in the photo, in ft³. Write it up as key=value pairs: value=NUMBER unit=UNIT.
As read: value=868600 unit=ft³
